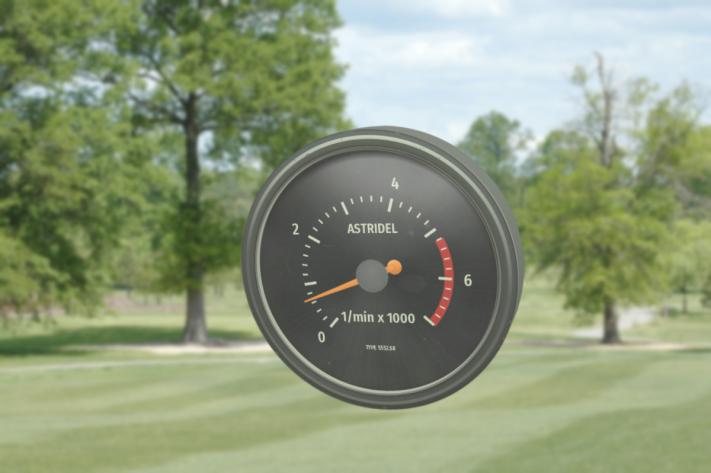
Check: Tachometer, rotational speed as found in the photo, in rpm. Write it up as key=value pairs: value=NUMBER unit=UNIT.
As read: value=700 unit=rpm
